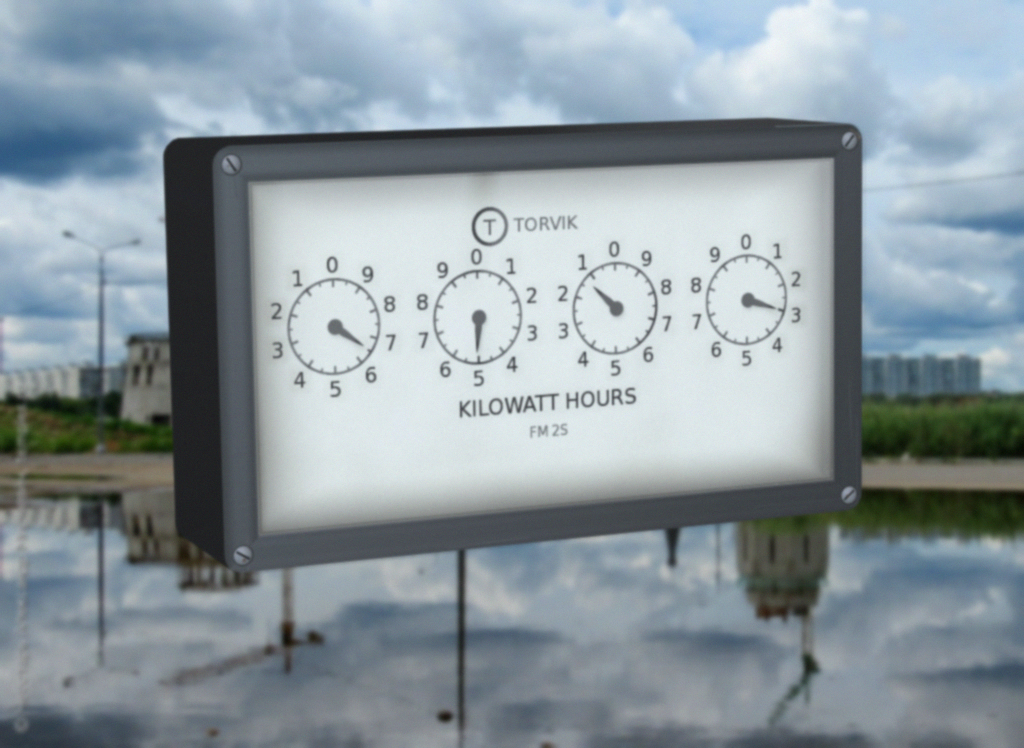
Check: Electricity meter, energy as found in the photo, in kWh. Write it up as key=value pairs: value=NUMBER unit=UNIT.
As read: value=6513 unit=kWh
